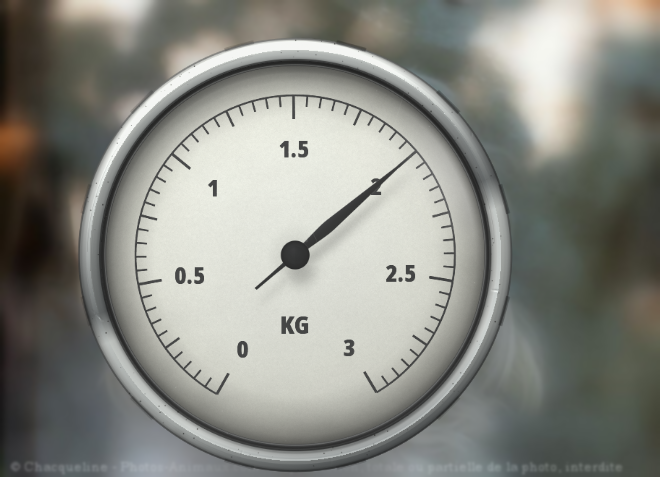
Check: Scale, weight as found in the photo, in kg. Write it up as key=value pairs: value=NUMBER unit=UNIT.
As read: value=2 unit=kg
